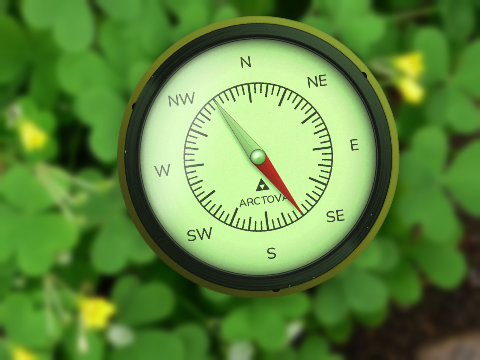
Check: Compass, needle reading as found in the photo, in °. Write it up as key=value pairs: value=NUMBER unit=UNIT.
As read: value=150 unit=°
